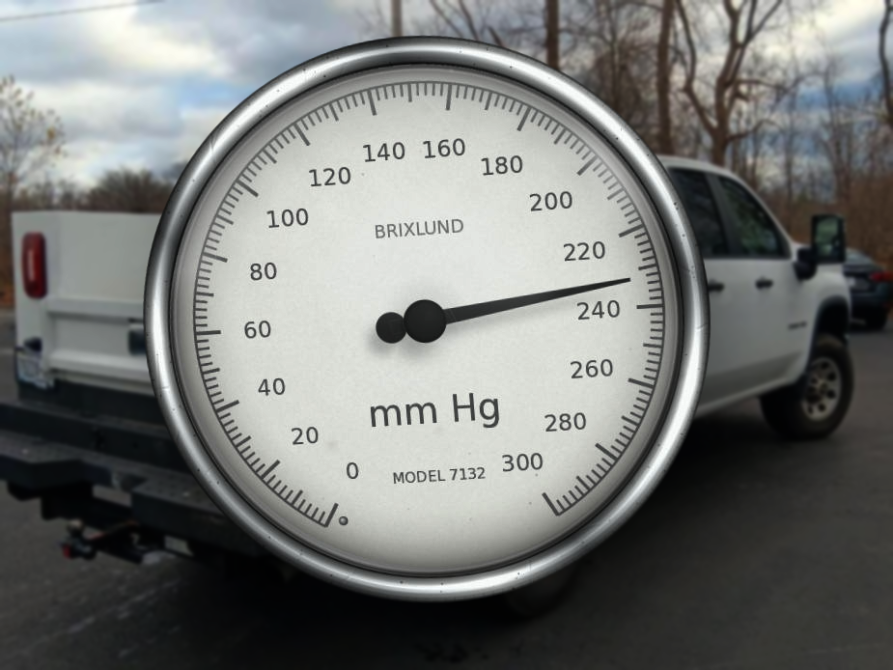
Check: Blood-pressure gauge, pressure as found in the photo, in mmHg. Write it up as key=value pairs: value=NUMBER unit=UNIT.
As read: value=232 unit=mmHg
